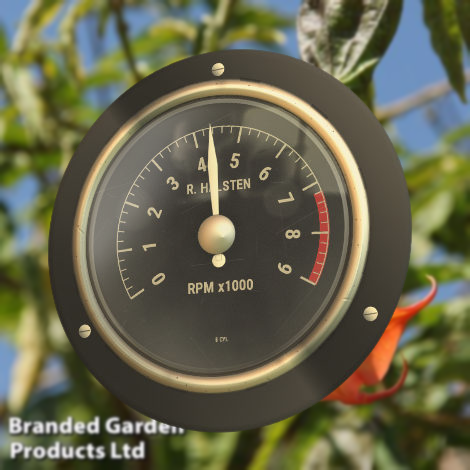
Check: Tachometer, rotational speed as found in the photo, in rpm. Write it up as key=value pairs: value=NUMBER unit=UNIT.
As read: value=4400 unit=rpm
